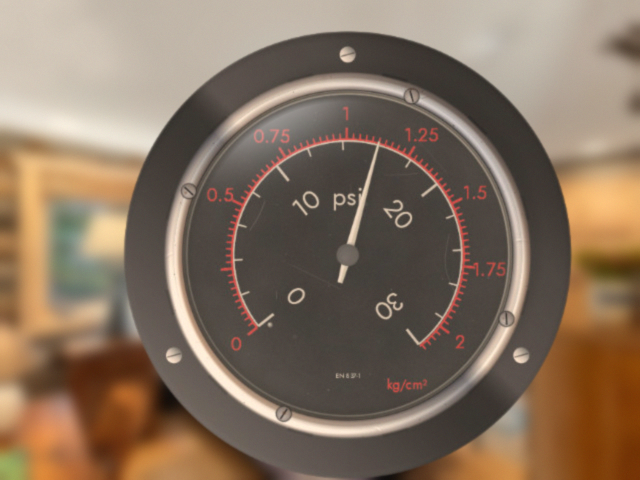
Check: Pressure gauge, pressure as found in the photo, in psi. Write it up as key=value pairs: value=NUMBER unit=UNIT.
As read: value=16 unit=psi
